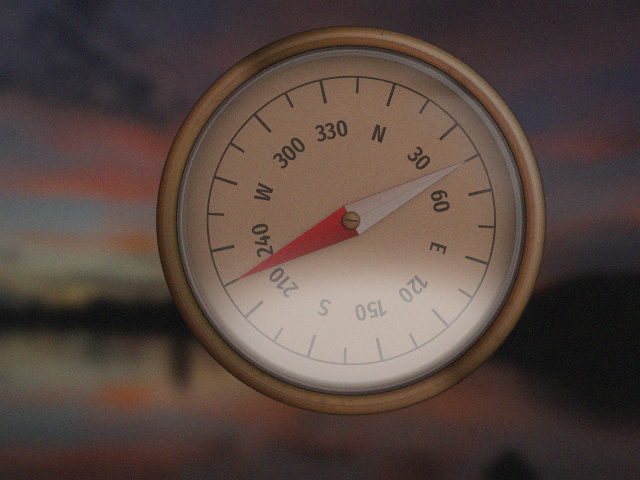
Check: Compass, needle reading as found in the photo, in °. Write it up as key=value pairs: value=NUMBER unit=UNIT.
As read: value=225 unit=°
